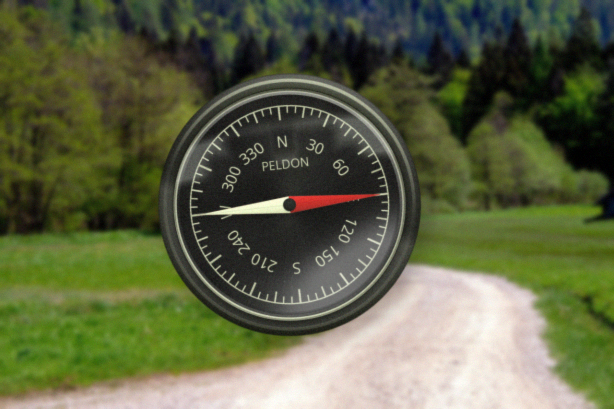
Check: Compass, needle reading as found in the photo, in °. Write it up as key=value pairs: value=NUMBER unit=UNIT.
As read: value=90 unit=°
